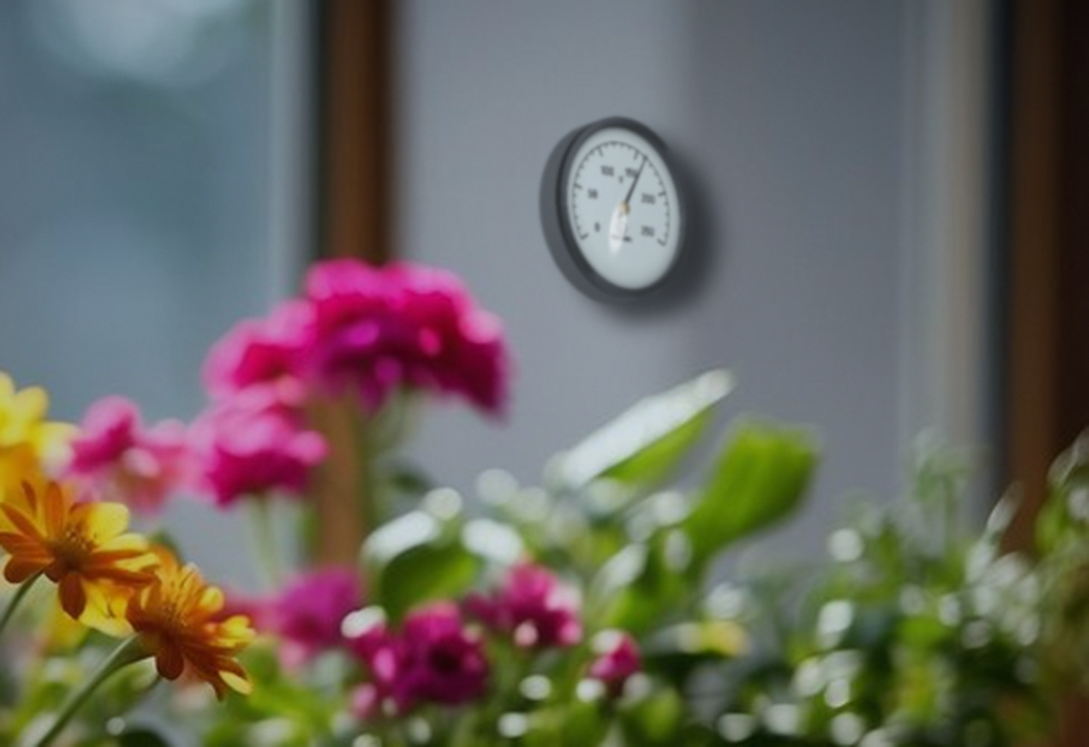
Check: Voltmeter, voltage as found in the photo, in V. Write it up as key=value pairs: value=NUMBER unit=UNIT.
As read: value=160 unit=V
